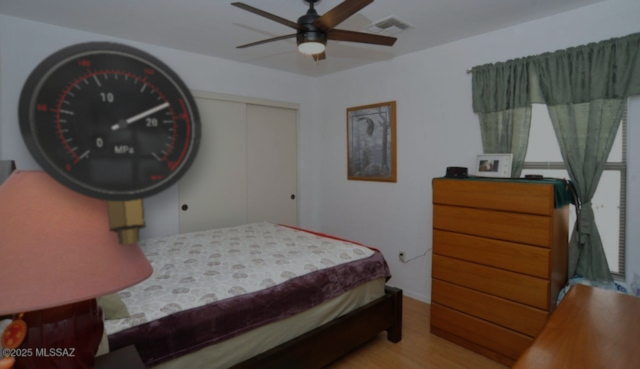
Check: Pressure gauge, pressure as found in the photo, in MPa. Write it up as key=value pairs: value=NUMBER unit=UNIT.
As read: value=18 unit=MPa
